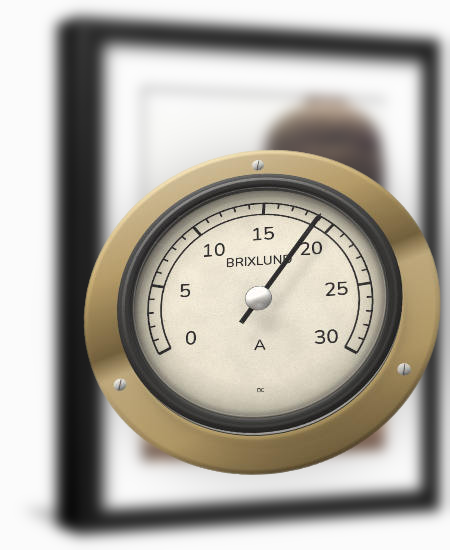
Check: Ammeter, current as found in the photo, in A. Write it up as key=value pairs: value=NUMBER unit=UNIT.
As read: value=19 unit=A
